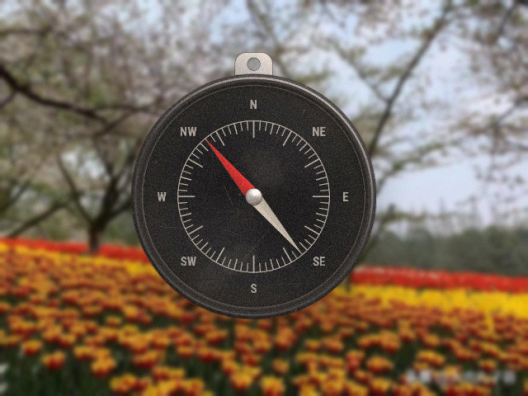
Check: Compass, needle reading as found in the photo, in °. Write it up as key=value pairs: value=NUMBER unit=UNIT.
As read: value=320 unit=°
